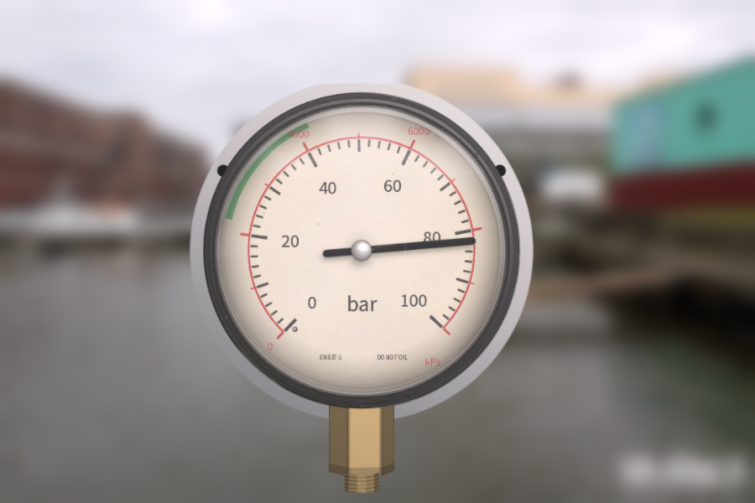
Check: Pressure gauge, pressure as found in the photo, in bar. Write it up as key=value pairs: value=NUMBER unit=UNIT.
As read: value=82 unit=bar
